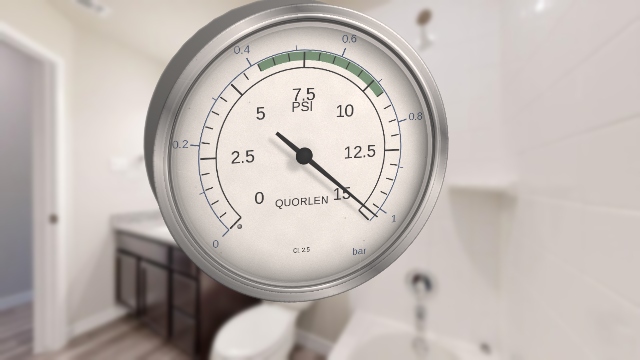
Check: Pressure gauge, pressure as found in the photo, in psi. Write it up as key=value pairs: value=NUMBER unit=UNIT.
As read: value=14.75 unit=psi
